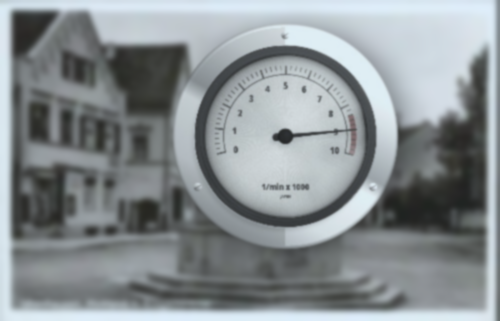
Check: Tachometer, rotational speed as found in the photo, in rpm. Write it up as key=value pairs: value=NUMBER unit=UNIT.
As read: value=9000 unit=rpm
